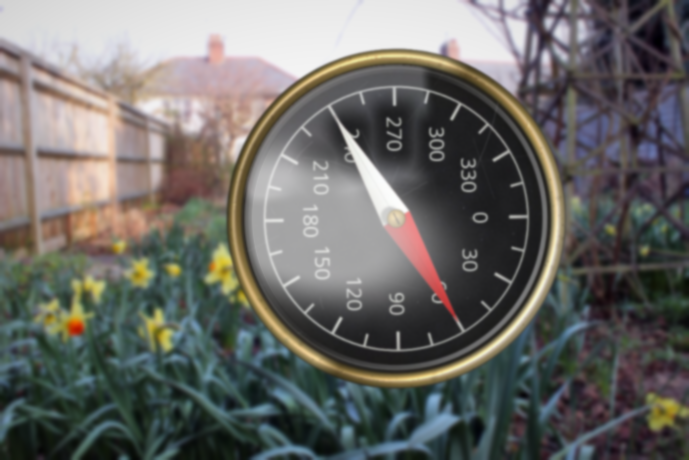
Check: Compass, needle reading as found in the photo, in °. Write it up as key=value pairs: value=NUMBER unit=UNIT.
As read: value=60 unit=°
